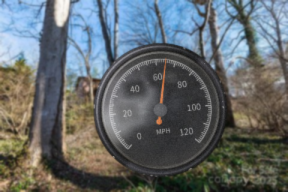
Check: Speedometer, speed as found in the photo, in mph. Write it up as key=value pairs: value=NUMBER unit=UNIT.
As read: value=65 unit=mph
